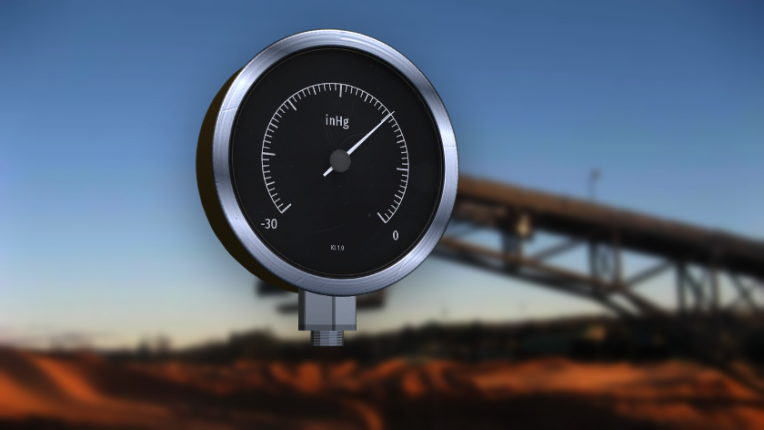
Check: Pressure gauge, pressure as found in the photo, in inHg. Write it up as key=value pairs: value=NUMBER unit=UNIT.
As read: value=-10 unit=inHg
